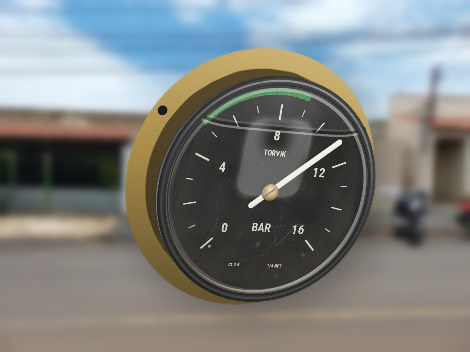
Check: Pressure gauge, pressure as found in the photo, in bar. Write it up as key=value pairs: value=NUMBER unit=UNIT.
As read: value=11 unit=bar
